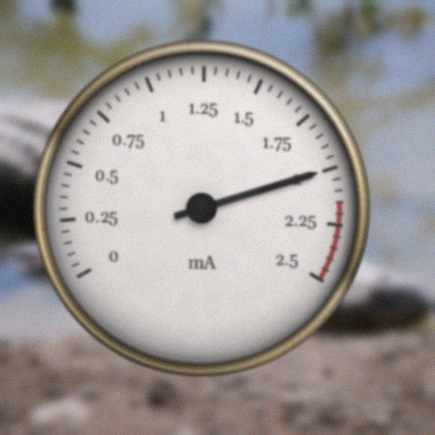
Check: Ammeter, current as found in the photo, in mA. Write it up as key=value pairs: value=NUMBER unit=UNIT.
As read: value=2 unit=mA
